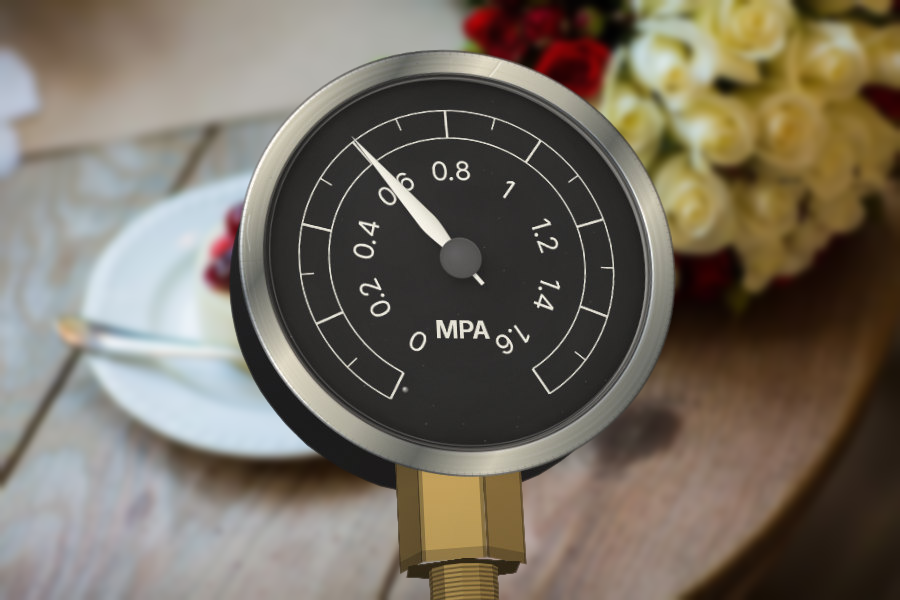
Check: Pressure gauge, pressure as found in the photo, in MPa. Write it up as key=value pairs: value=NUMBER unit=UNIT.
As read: value=0.6 unit=MPa
